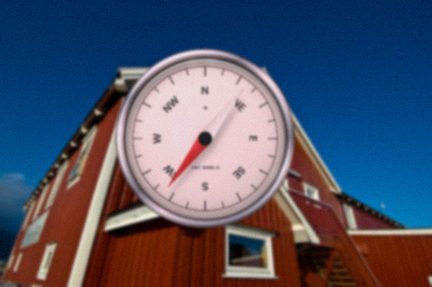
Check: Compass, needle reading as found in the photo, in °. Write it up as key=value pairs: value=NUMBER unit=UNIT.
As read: value=217.5 unit=°
